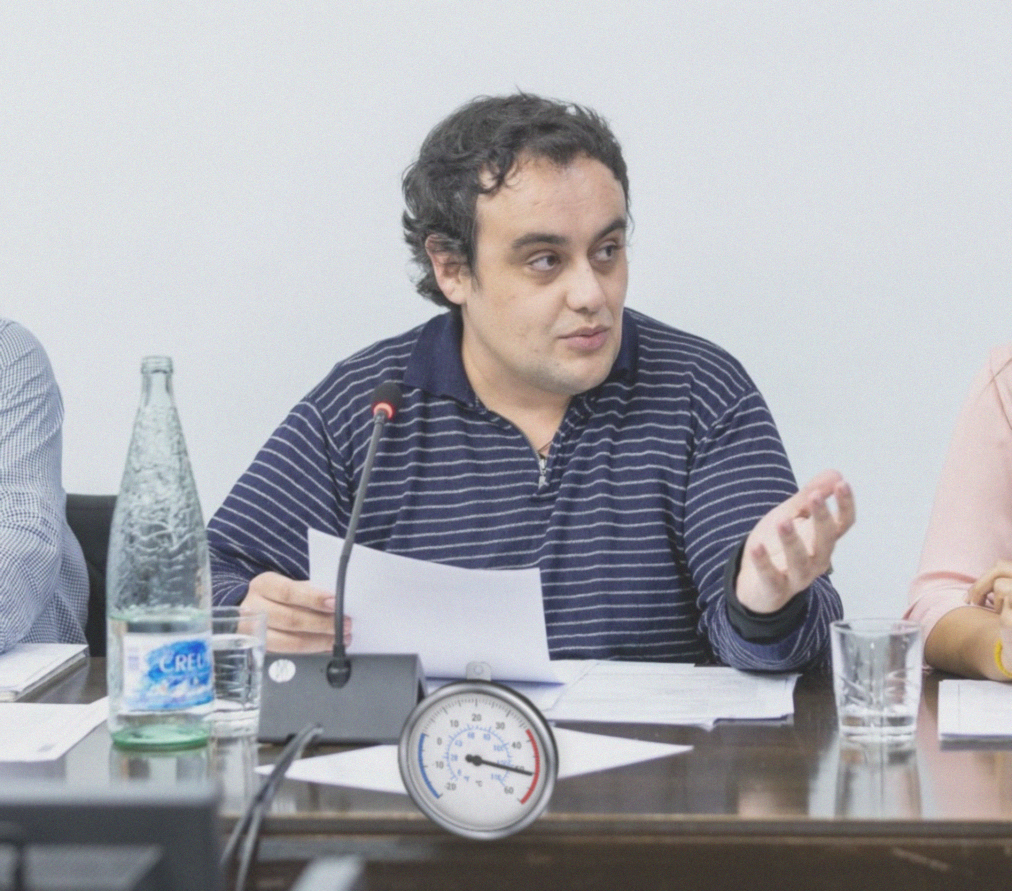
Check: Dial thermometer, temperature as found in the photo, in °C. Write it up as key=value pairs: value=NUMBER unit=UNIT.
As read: value=50 unit=°C
